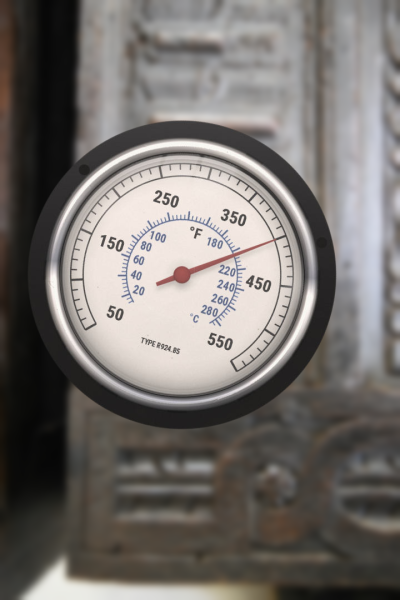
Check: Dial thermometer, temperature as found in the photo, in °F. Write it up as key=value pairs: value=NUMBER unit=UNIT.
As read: value=400 unit=°F
